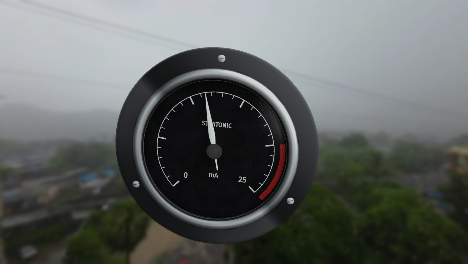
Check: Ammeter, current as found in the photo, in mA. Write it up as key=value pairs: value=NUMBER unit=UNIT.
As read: value=11.5 unit=mA
